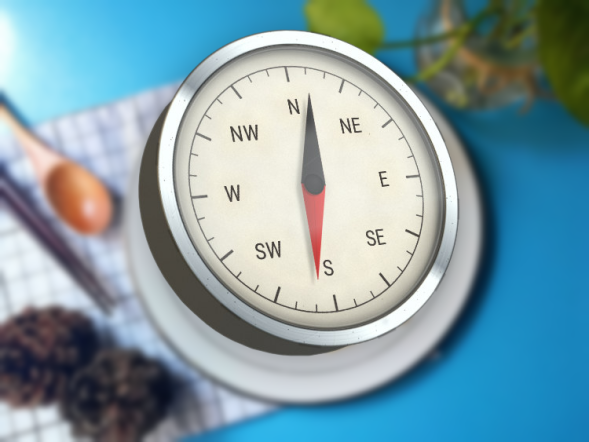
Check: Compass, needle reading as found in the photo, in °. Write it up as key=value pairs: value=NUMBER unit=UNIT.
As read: value=190 unit=°
